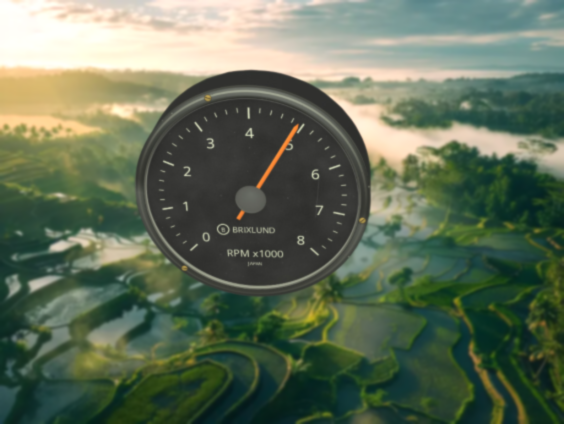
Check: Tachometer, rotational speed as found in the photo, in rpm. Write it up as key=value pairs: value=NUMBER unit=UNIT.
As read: value=4900 unit=rpm
